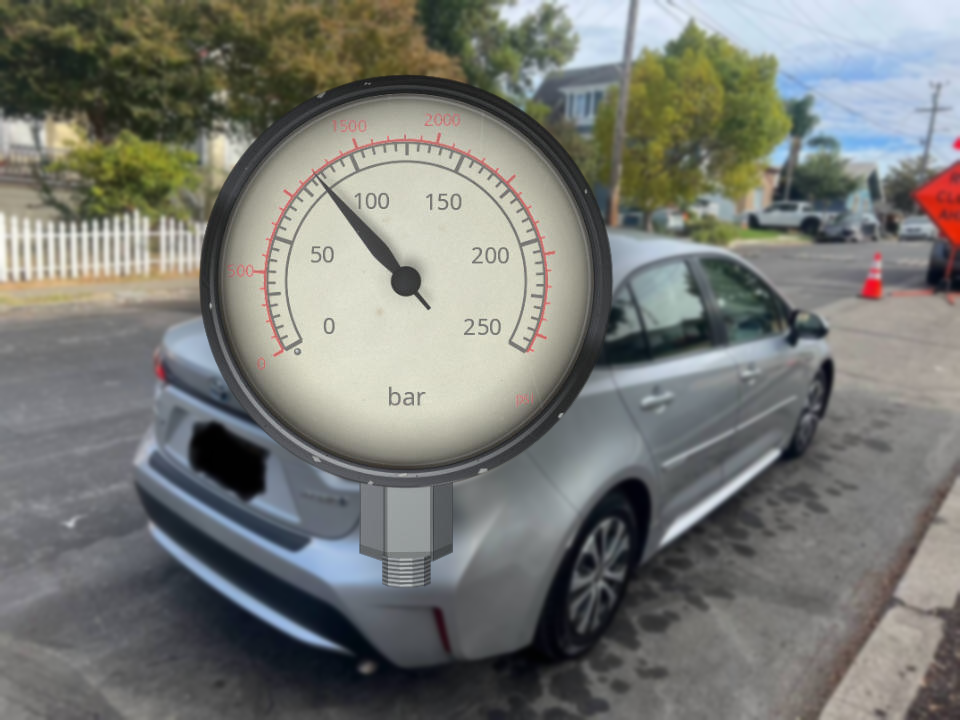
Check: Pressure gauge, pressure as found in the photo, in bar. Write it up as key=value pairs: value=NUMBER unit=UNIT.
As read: value=82.5 unit=bar
